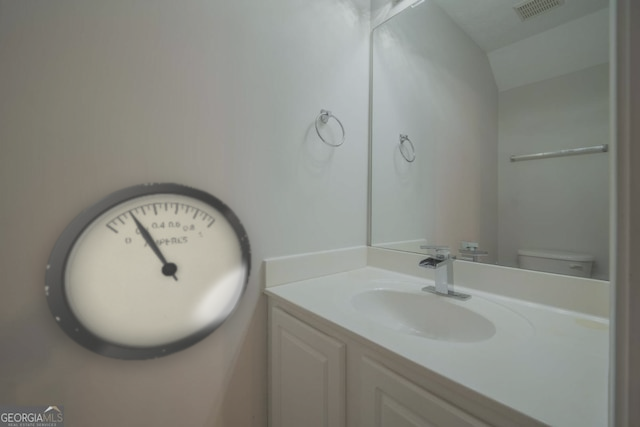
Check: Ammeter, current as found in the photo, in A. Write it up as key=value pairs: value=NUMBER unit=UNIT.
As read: value=0.2 unit=A
